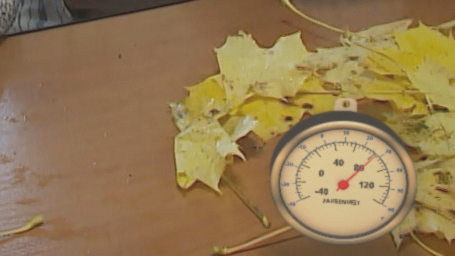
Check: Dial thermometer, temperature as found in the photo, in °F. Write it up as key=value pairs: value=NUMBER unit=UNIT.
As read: value=80 unit=°F
